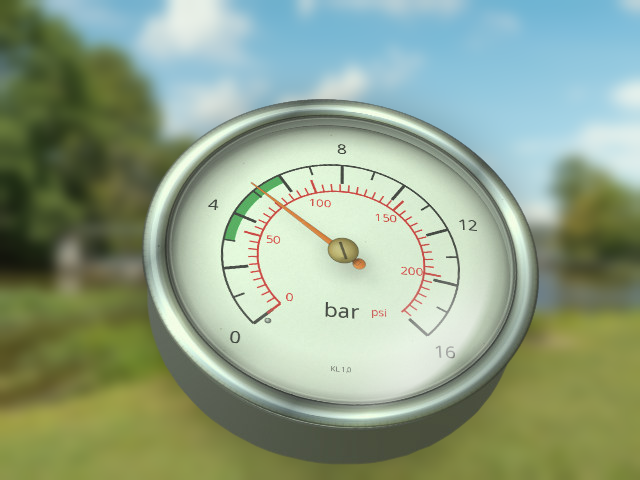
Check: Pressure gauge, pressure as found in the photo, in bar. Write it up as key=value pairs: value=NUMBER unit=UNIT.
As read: value=5 unit=bar
